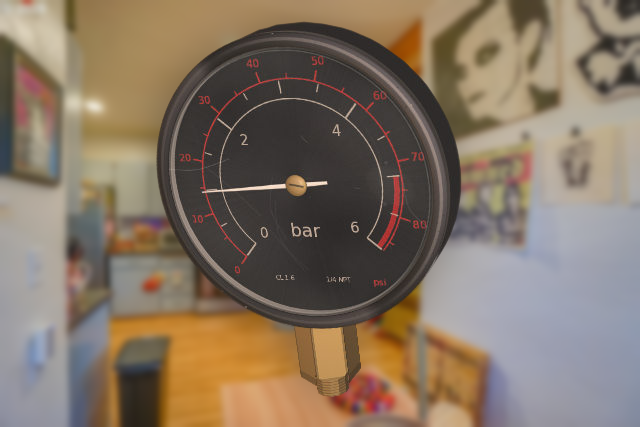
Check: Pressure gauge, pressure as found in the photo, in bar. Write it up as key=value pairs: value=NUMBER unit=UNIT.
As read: value=1 unit=bar
